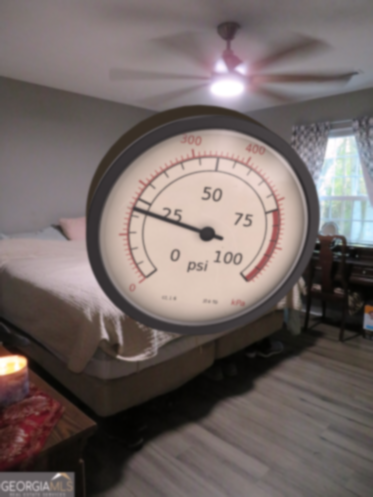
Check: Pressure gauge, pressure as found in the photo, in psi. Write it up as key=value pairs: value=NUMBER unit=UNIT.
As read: value=22.5 unit=psi
